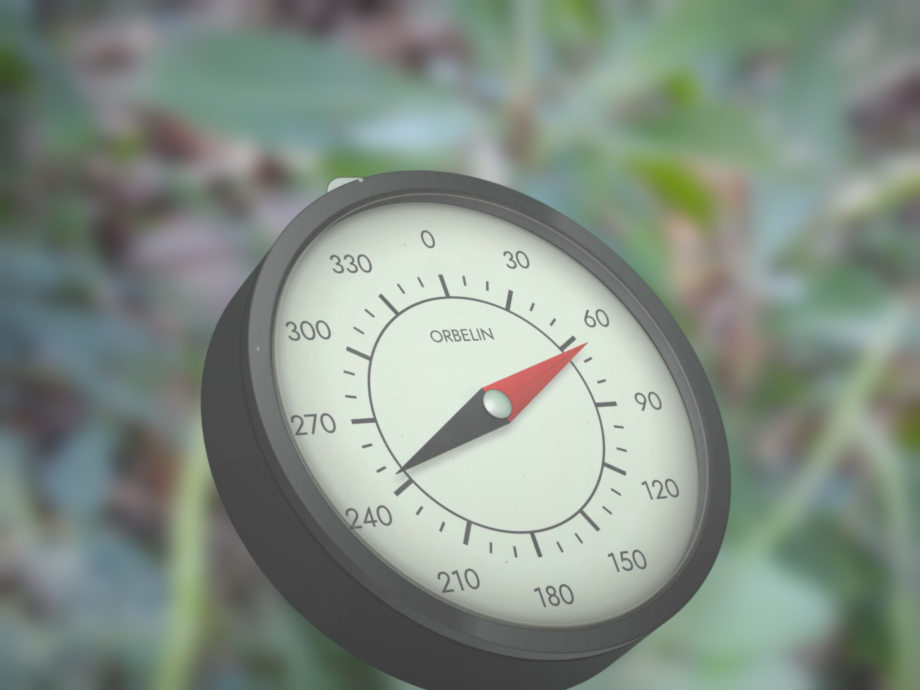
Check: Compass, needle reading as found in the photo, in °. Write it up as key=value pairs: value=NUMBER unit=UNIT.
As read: value=65 unit=°
